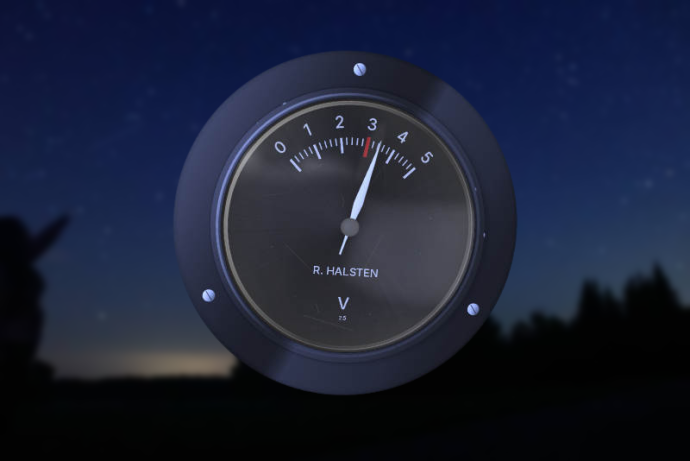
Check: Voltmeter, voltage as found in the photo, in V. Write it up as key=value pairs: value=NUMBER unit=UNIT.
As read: value=3.4 unit=V
